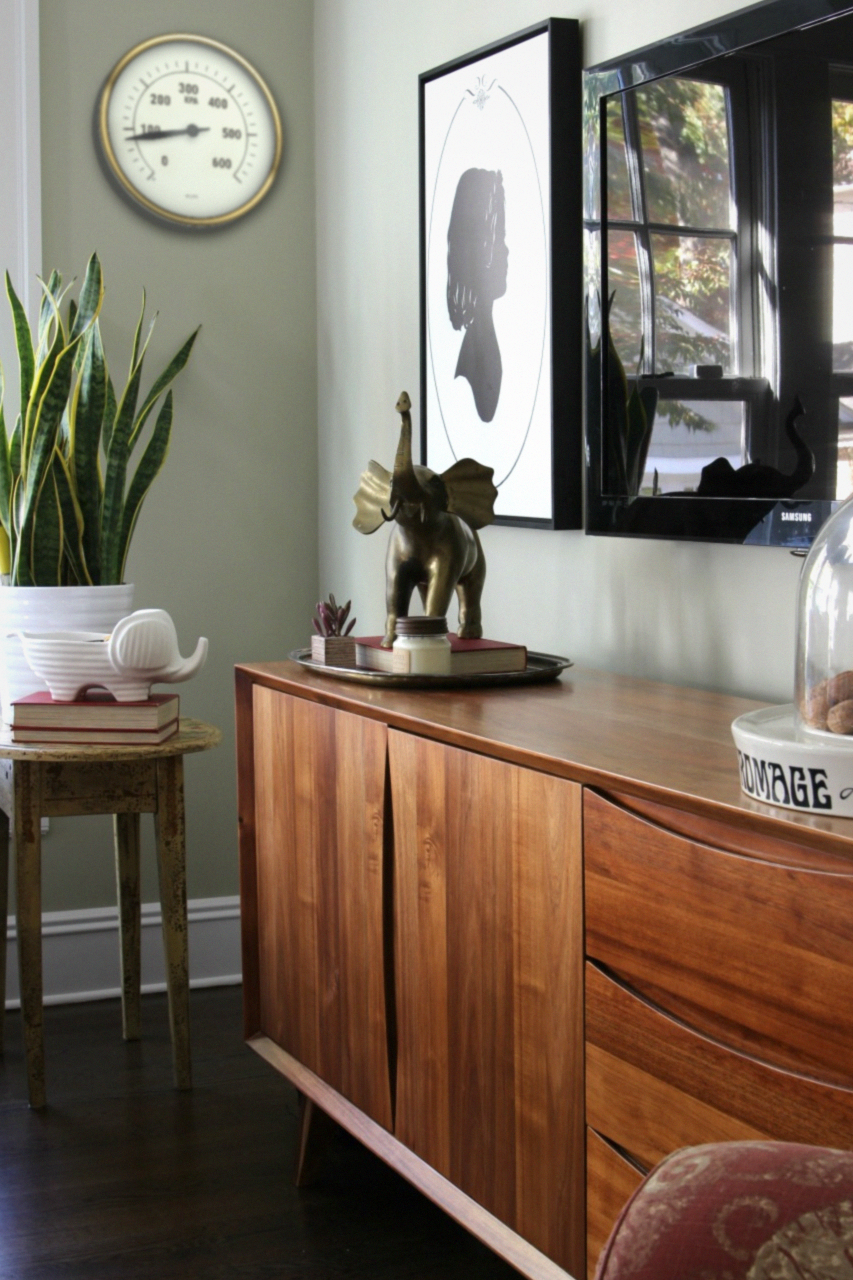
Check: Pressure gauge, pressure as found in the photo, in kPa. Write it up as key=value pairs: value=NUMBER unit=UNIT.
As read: value=80 unit=kPa
